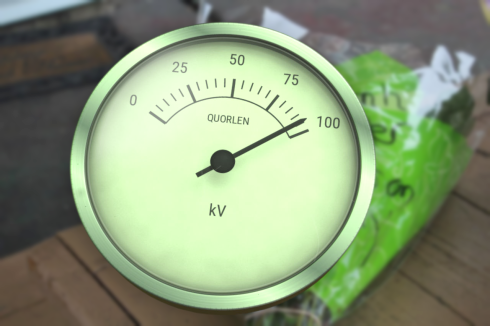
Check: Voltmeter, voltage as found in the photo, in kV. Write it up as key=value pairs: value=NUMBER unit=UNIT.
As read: value=95 unit=kV
